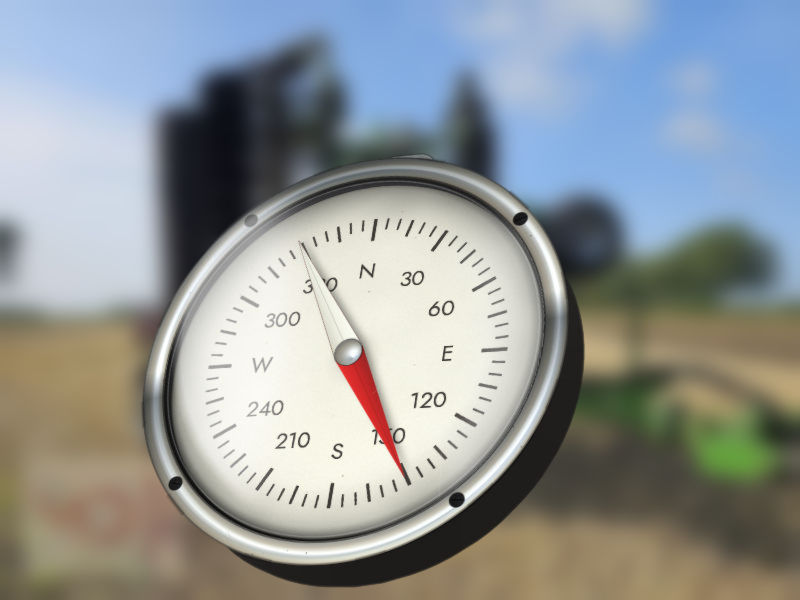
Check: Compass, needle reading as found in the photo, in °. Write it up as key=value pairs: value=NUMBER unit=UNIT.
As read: value=150 unit=°
